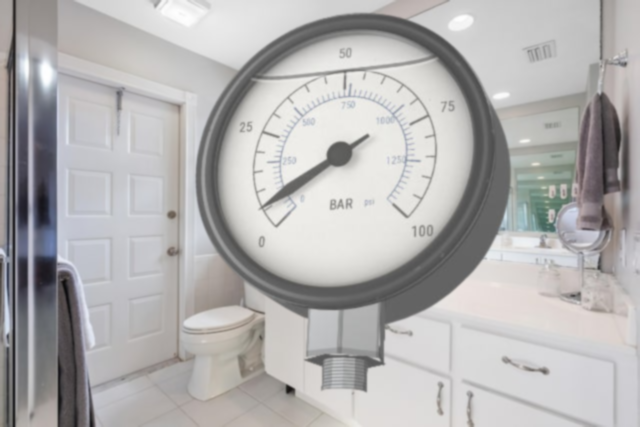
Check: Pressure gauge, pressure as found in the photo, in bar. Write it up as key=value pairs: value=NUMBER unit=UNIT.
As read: value=5 unit=bar
